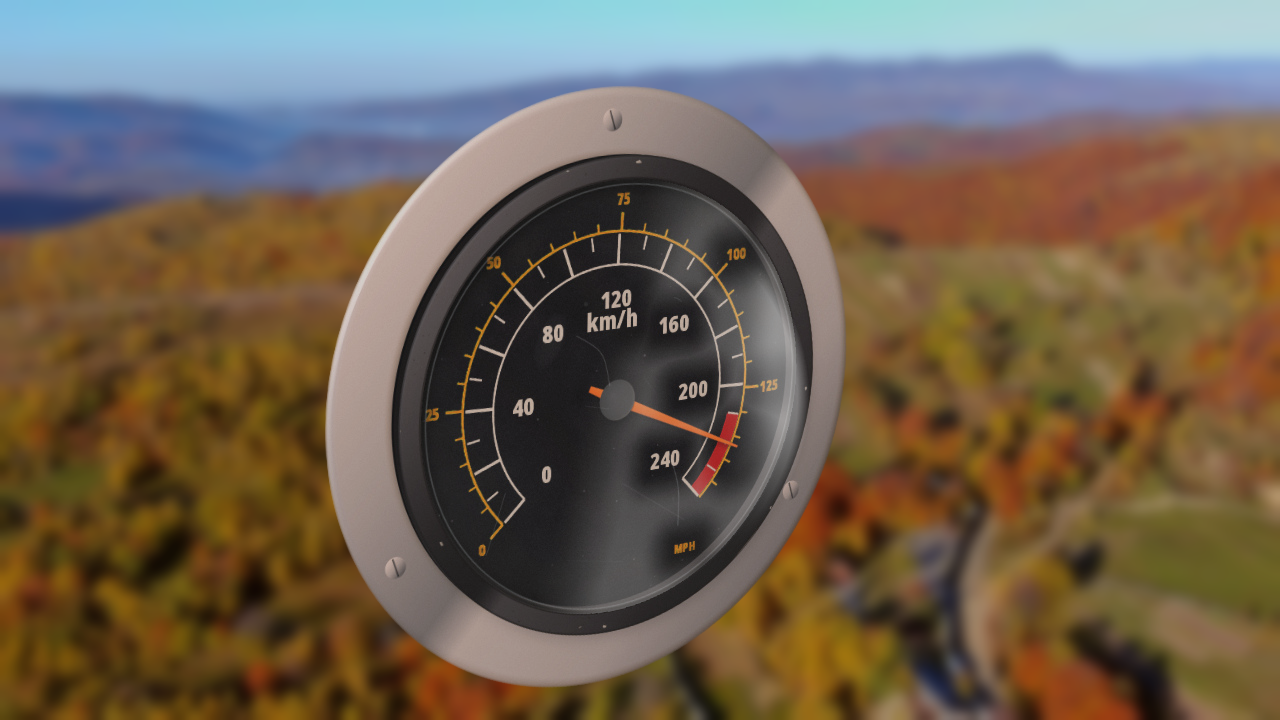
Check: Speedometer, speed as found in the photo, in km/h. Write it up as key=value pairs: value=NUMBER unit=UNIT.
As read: value=220 unit=km/h
